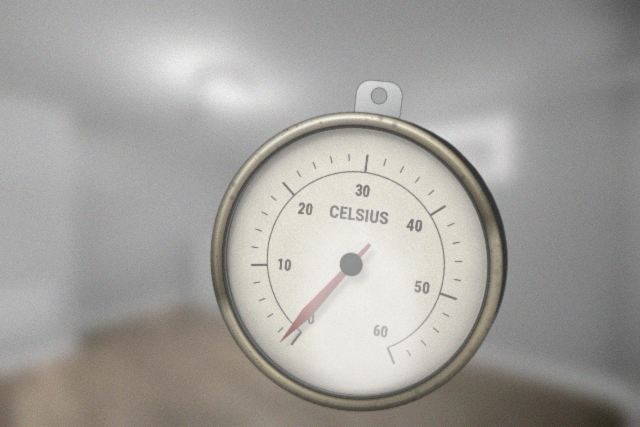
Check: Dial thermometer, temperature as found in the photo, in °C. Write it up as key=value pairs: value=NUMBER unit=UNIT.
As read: value=1 unit=°C
